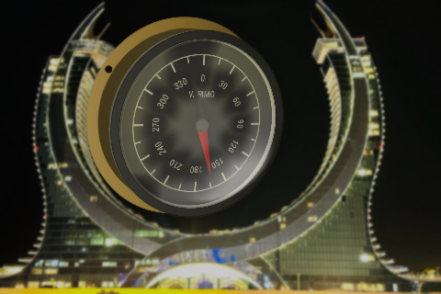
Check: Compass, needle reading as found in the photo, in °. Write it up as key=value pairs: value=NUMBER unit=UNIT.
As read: value=165 unit=°
